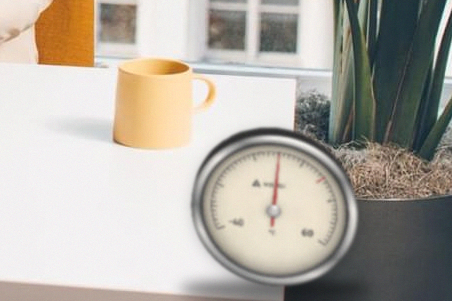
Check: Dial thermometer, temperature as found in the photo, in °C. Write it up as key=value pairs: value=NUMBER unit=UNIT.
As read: value=10 unit=°C
